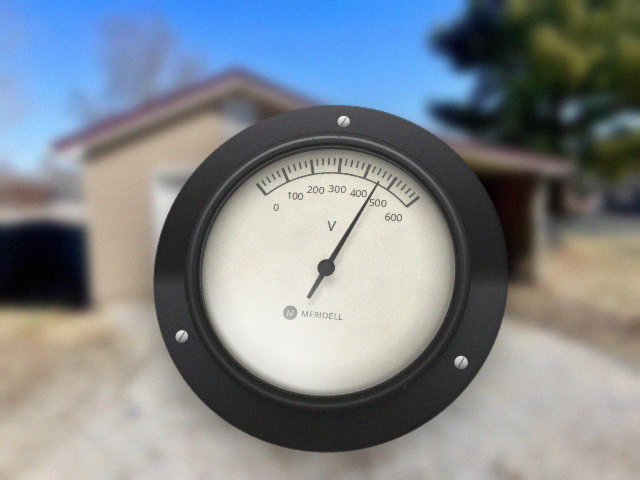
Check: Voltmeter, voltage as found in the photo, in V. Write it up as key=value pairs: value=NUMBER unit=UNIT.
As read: value=460 unit=V
